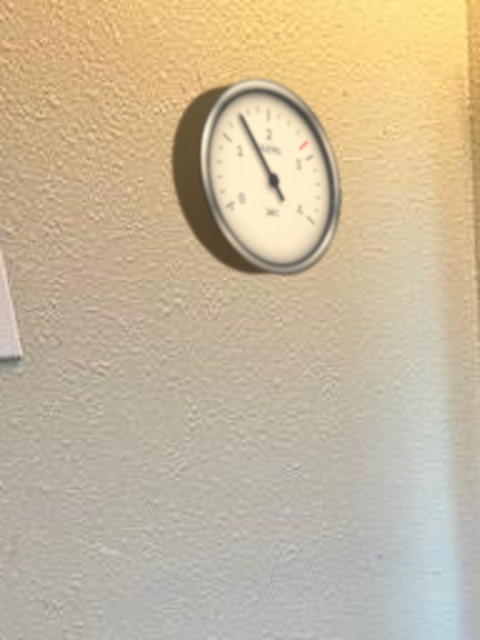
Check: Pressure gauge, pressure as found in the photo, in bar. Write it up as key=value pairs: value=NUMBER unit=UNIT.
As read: value=1.4 unit=bar
